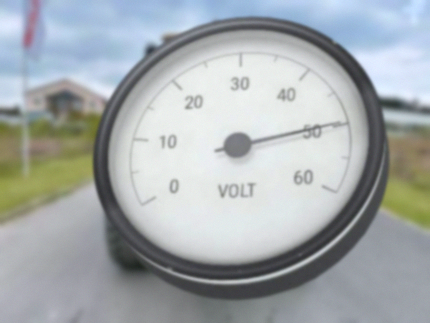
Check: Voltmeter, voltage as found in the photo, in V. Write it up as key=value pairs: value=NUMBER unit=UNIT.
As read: value=50 unit=V
